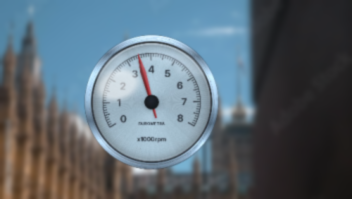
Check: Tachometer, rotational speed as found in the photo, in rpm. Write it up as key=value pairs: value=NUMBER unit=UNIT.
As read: value=3500 unit=rpm
